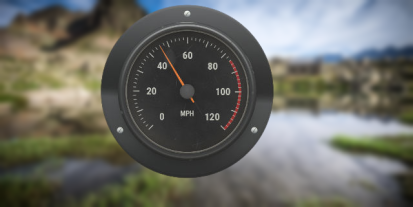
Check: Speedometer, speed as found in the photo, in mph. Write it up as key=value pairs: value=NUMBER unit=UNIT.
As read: value=46 unit=mph
